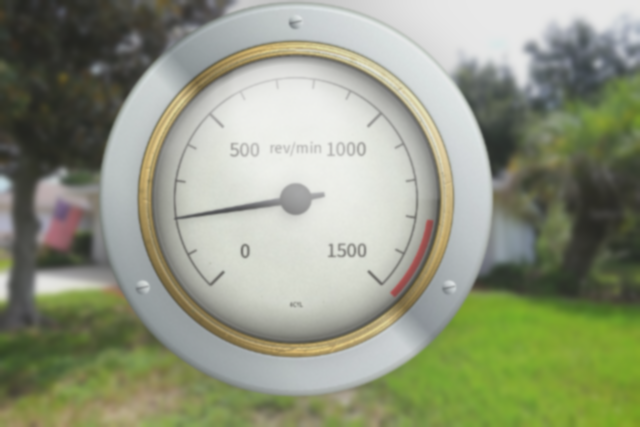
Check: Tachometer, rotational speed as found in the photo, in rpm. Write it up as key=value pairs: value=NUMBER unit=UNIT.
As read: value=200 unit=rpm
